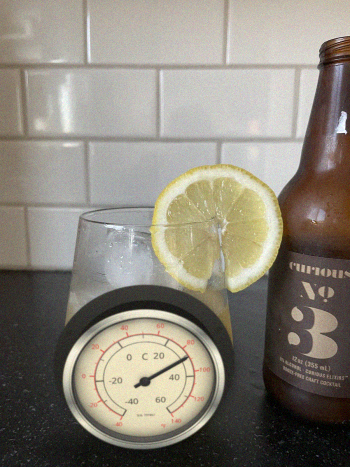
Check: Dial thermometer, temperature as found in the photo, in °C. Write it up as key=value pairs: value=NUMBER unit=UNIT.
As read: value=30 unit=°C
